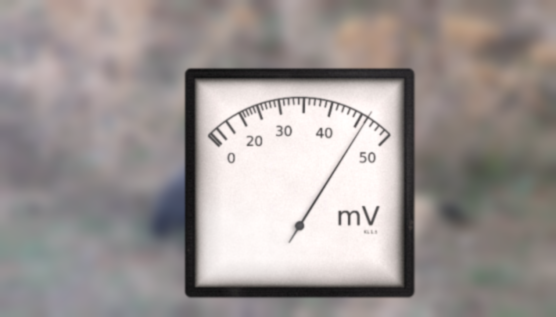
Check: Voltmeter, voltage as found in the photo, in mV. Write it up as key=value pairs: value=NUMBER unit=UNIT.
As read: value=46 unit=mV
